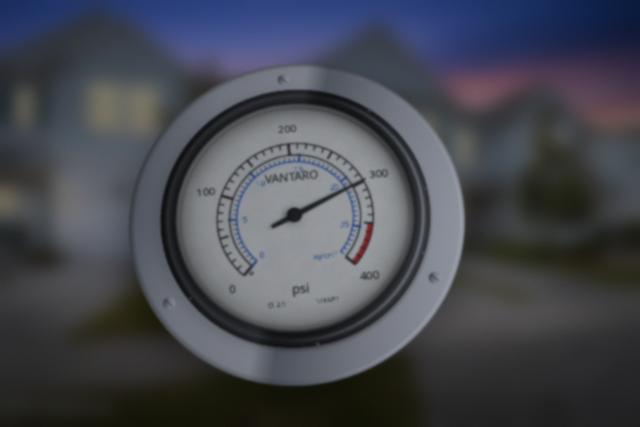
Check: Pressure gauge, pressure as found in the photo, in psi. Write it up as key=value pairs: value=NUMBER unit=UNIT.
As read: value=300 unit=psi
